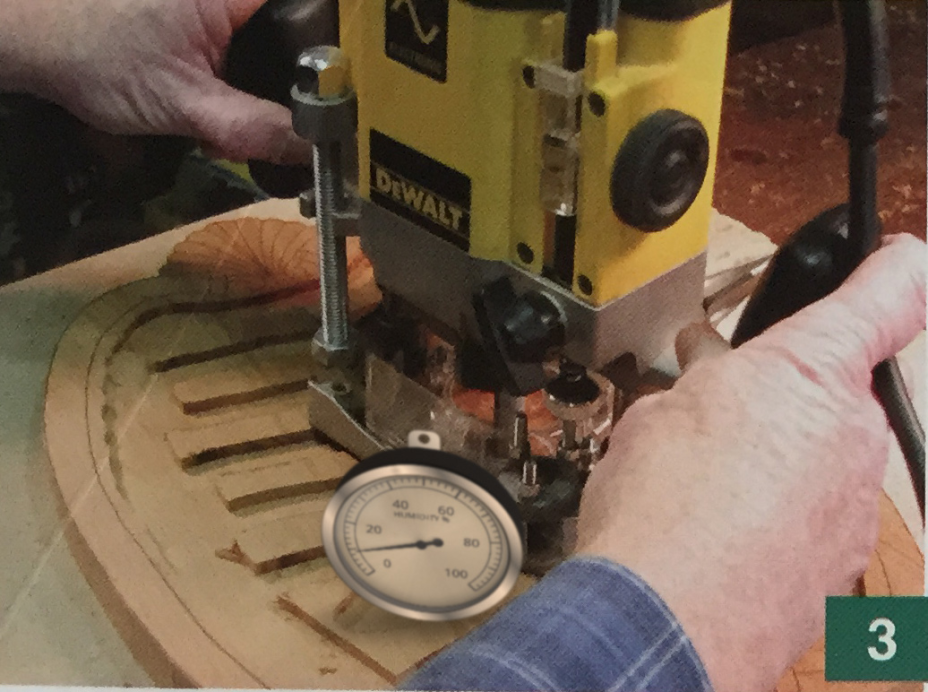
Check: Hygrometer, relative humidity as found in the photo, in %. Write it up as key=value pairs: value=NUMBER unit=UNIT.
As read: value=10 unit=%
